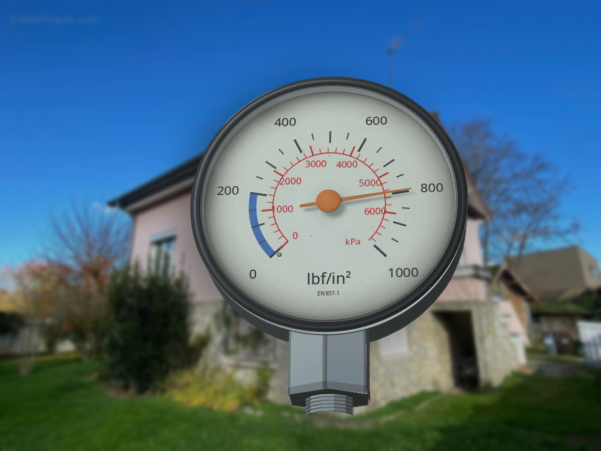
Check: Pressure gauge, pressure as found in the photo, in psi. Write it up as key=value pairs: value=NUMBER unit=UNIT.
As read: value=800 unit=psi
